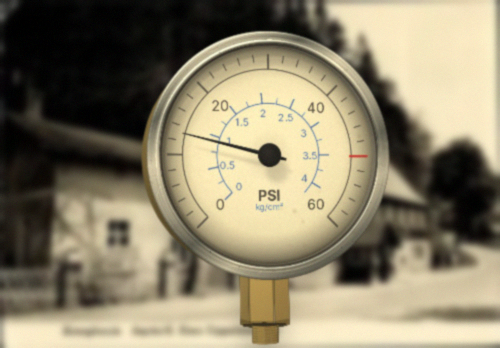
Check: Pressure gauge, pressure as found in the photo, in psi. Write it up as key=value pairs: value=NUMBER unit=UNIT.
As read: value=13 unit=psi
